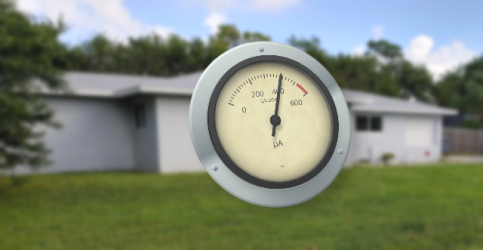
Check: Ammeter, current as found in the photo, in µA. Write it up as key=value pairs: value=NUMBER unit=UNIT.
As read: value=400 unit=µA
